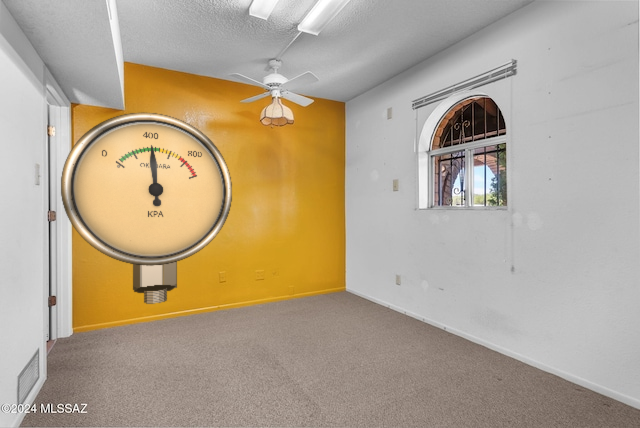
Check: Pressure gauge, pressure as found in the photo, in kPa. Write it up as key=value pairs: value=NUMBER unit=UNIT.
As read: value=400 unit=kPa
